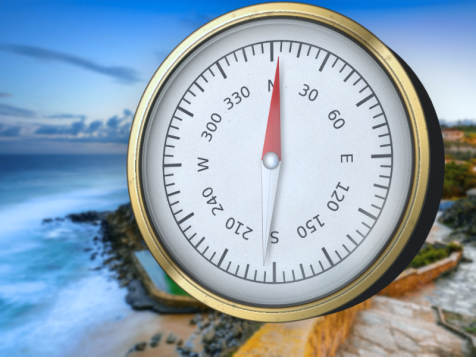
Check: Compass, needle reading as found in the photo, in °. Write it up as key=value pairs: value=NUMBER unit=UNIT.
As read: value=5 unit=°
